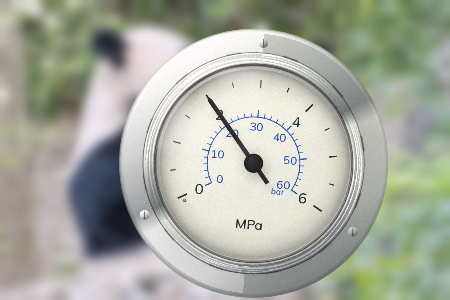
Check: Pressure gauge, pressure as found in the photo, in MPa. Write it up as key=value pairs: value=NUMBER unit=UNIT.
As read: value=2 unit=MPa
